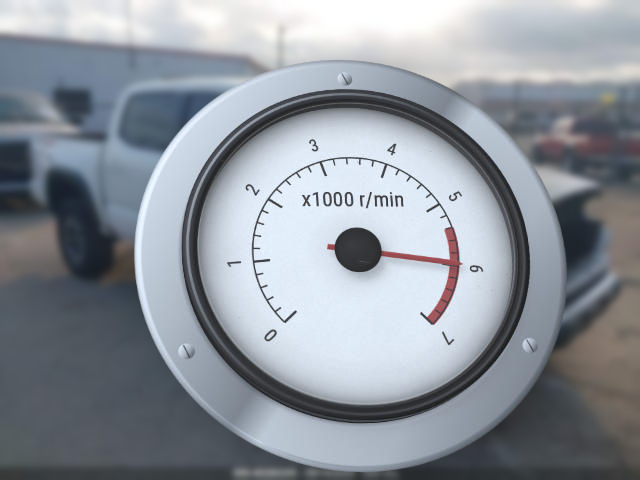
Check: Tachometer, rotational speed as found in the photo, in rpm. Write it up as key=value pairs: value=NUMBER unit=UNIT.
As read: value=6000 unit=rpm
